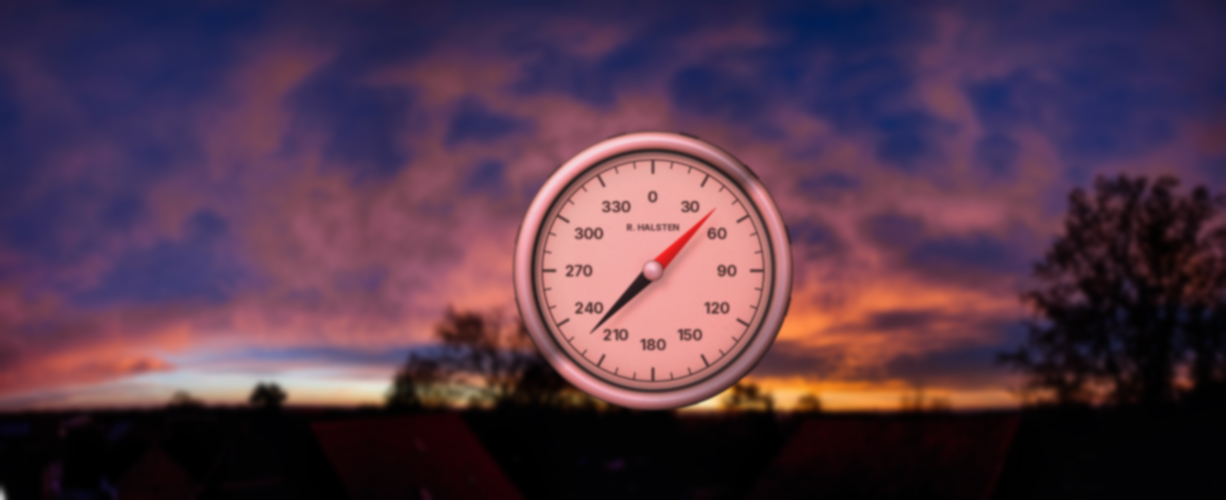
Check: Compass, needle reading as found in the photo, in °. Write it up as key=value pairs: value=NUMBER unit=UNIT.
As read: value=45 unit=°
